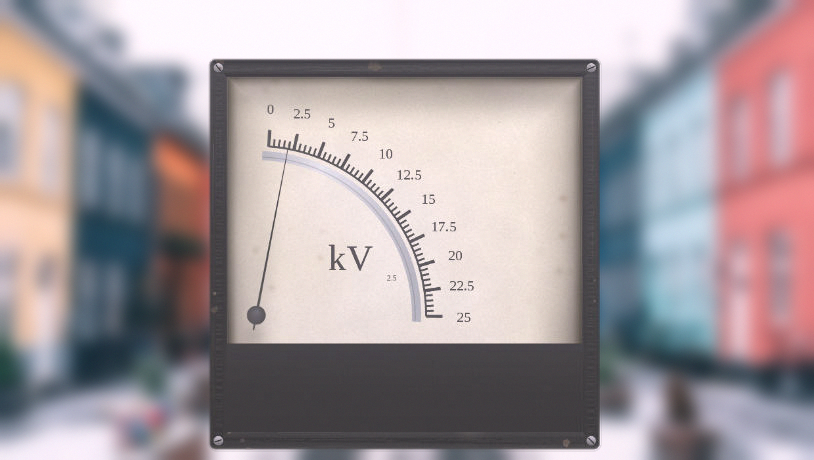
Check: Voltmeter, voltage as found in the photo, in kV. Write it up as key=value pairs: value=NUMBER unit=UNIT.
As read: value=2 unit=kV
